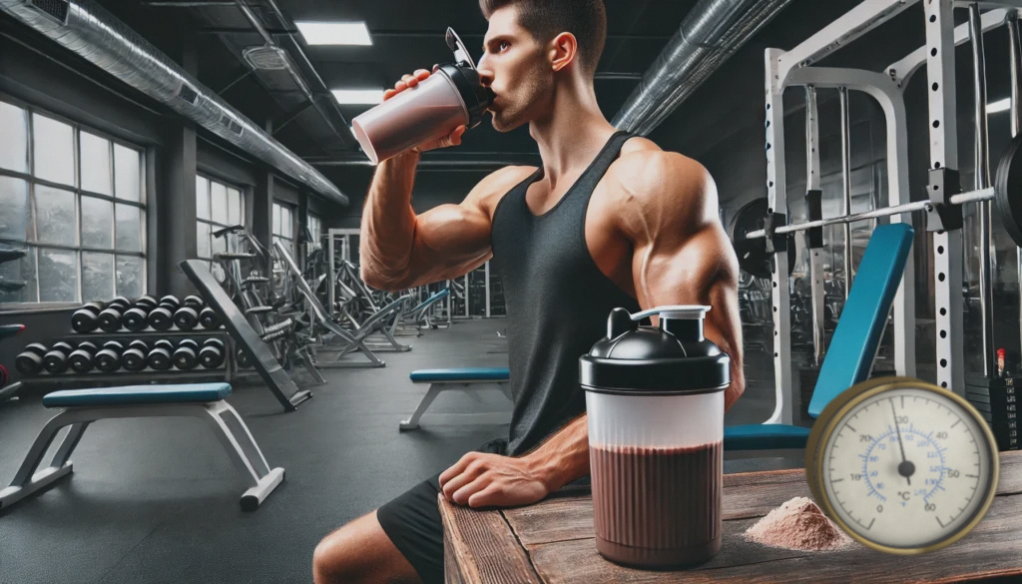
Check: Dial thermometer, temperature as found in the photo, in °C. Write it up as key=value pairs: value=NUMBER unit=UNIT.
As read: value=28 unit=°C
